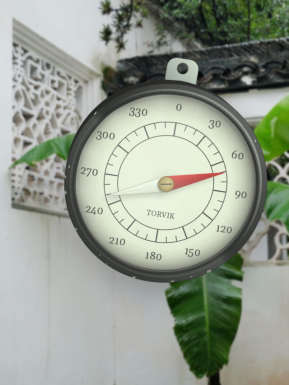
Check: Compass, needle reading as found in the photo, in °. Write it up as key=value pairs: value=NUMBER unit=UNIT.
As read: value=70 unit=°
